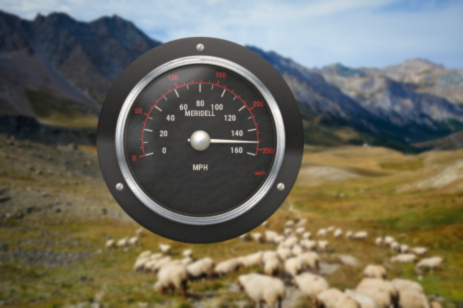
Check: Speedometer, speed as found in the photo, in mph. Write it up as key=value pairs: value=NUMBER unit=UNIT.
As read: value=150 unit=mph
